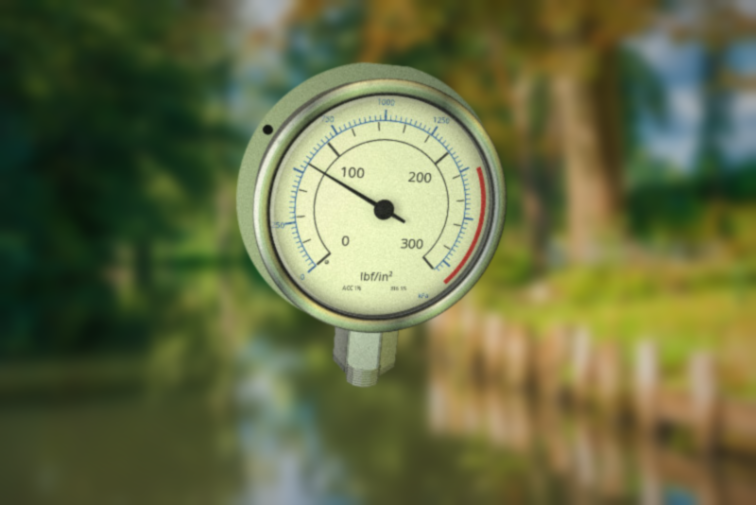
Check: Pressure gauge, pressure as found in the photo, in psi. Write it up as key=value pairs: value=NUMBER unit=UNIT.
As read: value=80 unit=psi
